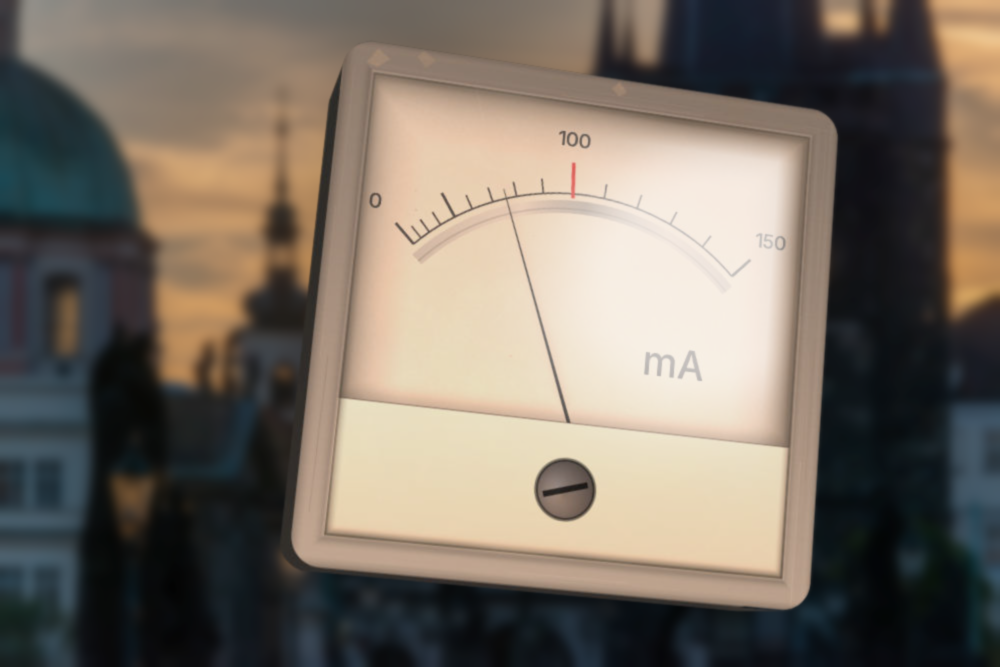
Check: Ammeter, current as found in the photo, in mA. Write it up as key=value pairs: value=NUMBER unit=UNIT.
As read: value=75 unit=mA
